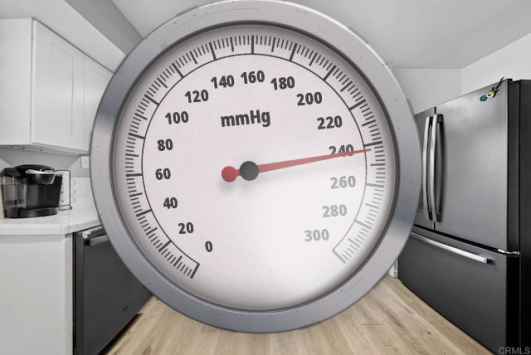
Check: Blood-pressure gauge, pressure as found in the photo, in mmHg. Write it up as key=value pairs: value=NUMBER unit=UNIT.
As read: value=242 unit=mmHg
